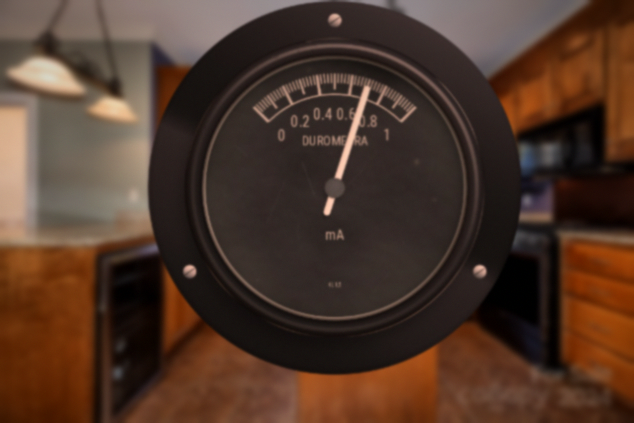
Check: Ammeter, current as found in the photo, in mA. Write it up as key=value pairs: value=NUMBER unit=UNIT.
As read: value=0.7 unit=mA
